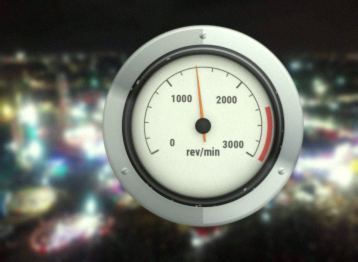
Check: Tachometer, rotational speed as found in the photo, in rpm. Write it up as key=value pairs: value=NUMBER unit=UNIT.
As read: value=1400 unit=rpm
